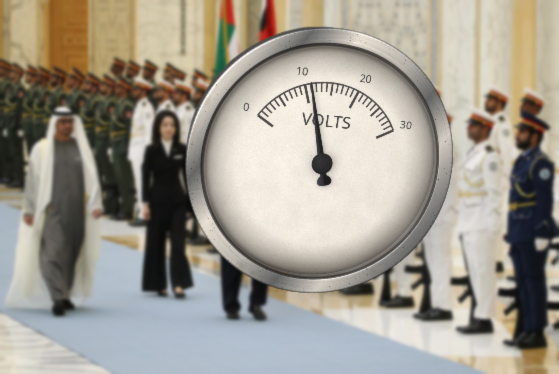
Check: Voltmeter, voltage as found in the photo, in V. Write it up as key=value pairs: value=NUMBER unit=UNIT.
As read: value=11 unit=V
